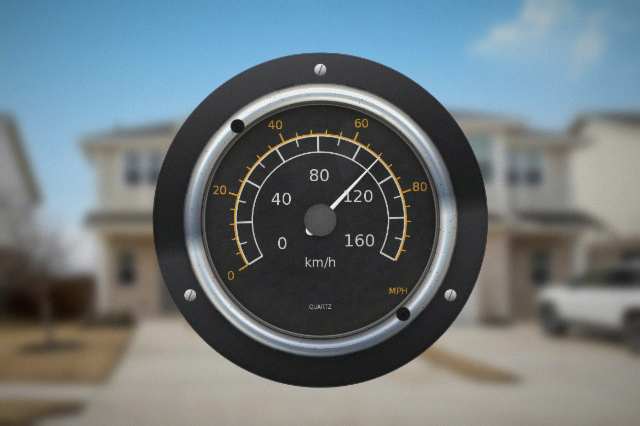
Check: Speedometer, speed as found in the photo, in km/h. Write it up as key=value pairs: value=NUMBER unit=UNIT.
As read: value=110 unit=km/h
